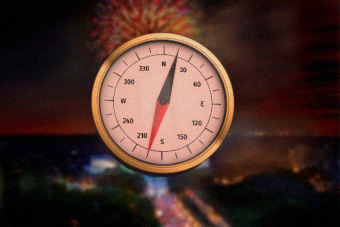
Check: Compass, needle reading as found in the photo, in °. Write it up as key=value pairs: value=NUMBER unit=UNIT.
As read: value=195 unit=°
